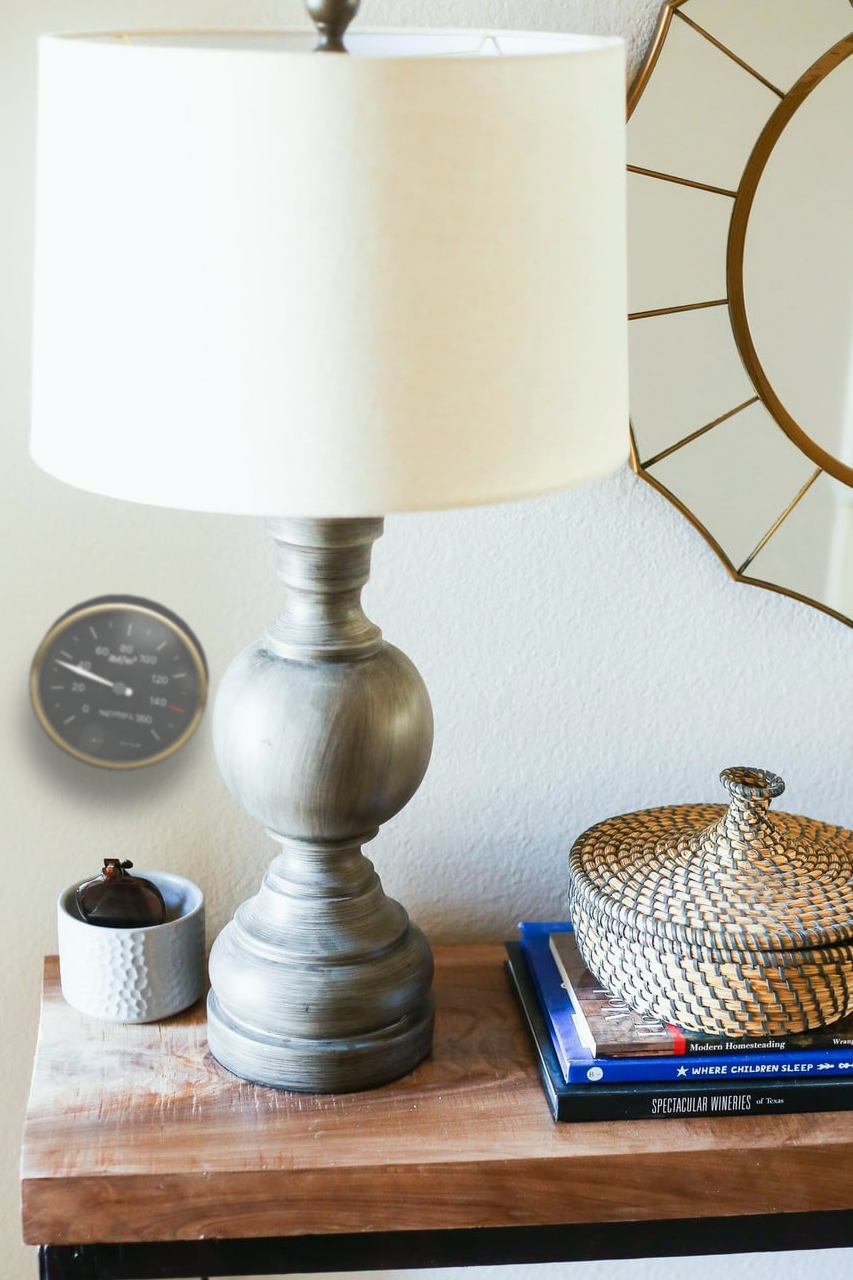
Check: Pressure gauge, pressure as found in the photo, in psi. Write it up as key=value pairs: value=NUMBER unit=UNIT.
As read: value=35 unit=psi
